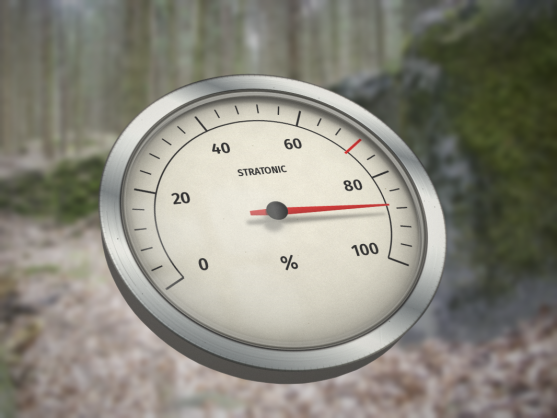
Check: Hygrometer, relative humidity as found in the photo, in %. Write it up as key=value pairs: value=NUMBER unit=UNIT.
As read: value=88 unit=%
